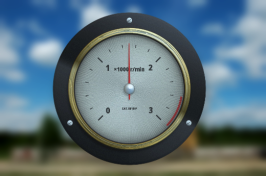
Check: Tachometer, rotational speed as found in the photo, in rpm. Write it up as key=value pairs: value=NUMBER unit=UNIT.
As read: value=1500 unit=rpm
